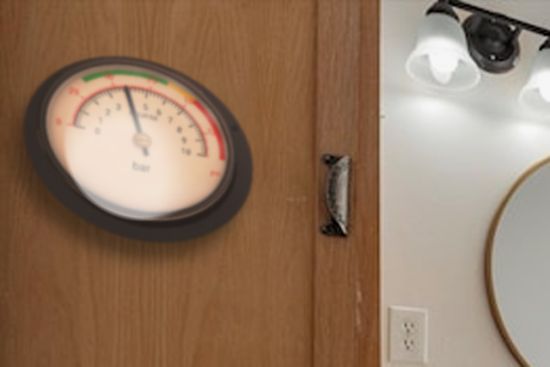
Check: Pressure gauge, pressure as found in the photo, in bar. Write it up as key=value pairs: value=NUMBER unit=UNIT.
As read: value=4 unit=bar
